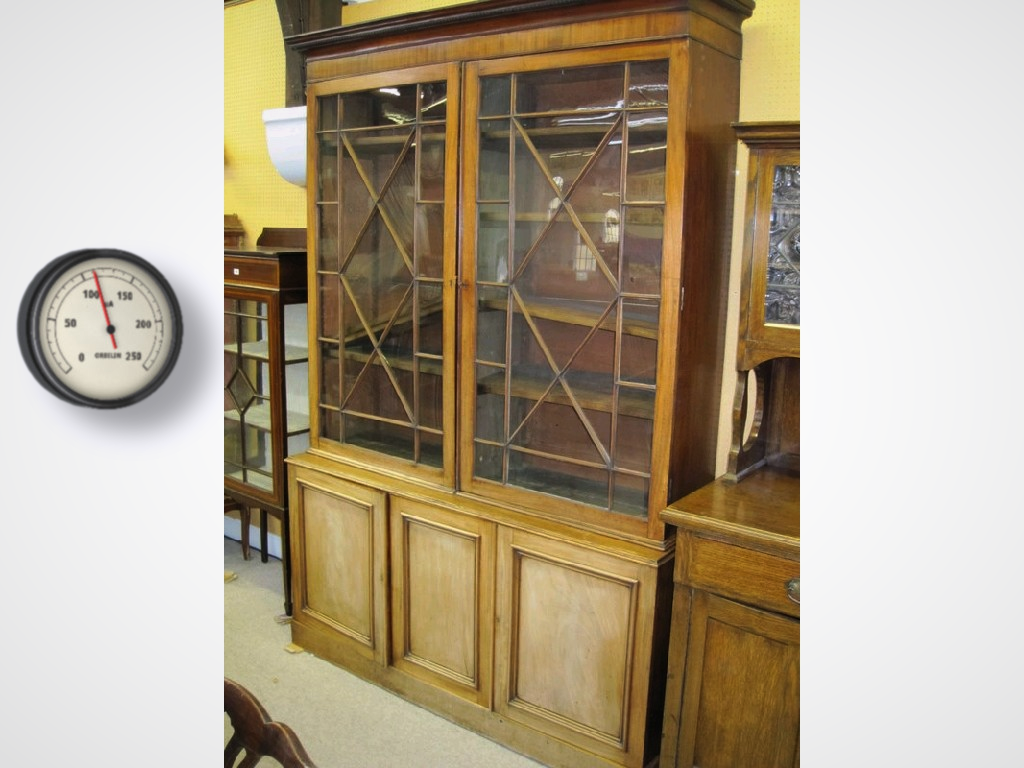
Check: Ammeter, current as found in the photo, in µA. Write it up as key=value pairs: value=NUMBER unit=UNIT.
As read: value=110 unit=µA
